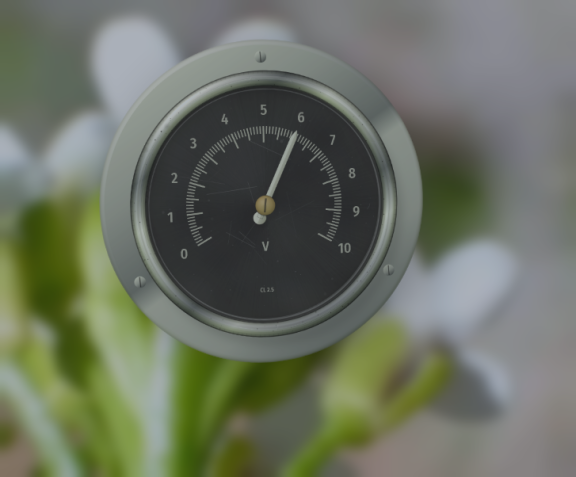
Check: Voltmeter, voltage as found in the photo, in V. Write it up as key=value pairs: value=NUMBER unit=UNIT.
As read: value=6 unit=V
